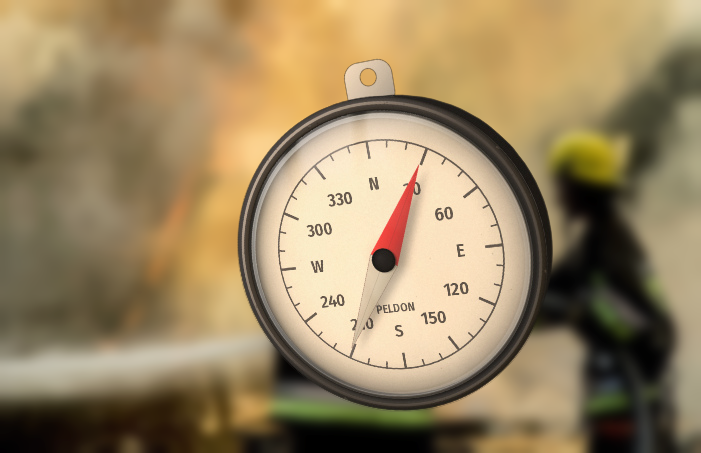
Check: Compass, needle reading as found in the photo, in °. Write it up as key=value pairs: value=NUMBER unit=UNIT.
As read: value=30 unit=°
